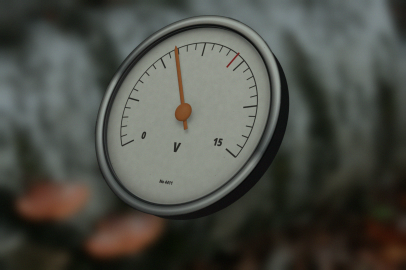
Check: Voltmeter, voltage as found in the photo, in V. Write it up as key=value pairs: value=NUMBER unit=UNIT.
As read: value=6 unit=V
